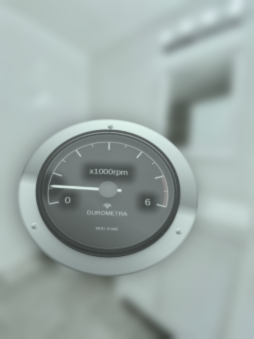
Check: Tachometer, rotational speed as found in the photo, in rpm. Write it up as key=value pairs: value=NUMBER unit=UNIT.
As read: value=500 unit=rpm
